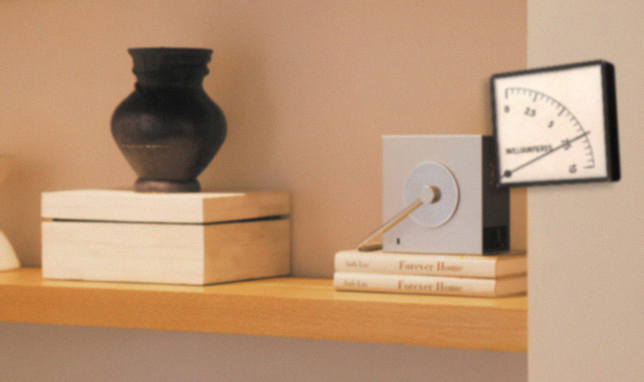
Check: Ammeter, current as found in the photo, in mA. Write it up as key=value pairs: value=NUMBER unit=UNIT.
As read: value=7.5 unit=mA
